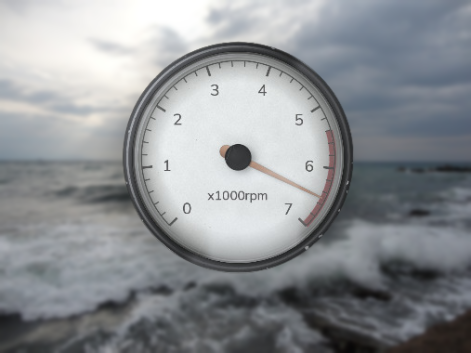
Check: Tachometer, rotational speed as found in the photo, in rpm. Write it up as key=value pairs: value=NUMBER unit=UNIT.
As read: value=6500 unit=rpm
